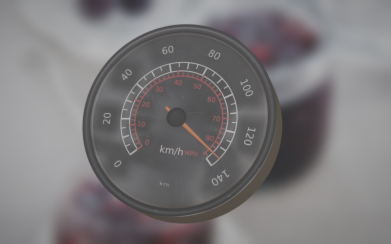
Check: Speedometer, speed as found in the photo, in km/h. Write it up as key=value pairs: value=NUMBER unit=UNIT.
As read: value=135 unit=km/h
